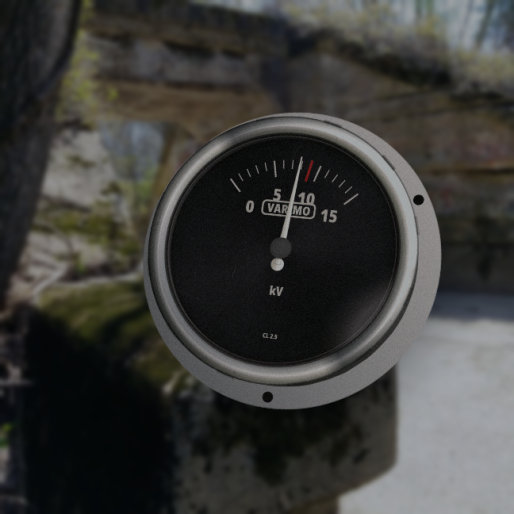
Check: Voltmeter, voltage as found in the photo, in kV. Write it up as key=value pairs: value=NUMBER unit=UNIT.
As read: value=8 unit=kV
